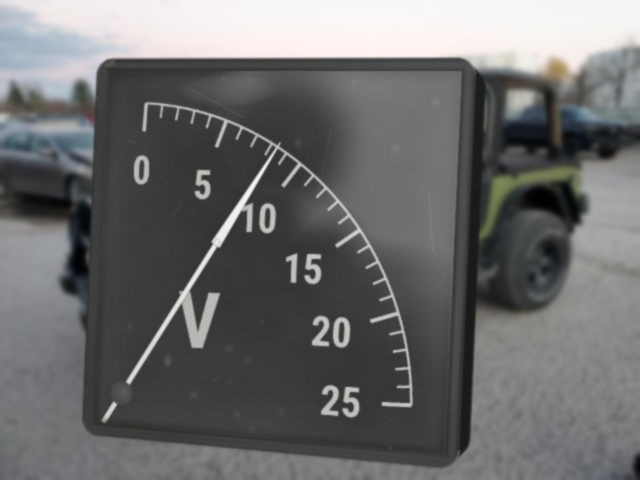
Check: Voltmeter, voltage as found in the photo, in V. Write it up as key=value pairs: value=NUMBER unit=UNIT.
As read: value=8.5 unit=V
